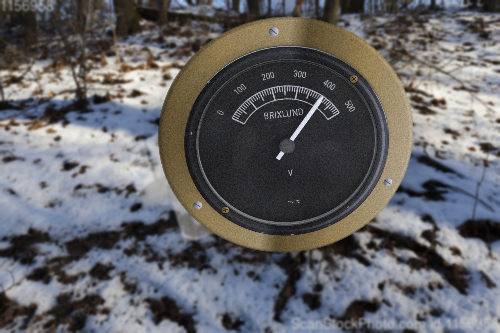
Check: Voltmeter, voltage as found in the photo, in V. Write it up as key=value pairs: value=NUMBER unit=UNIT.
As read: value=400 unit=V
